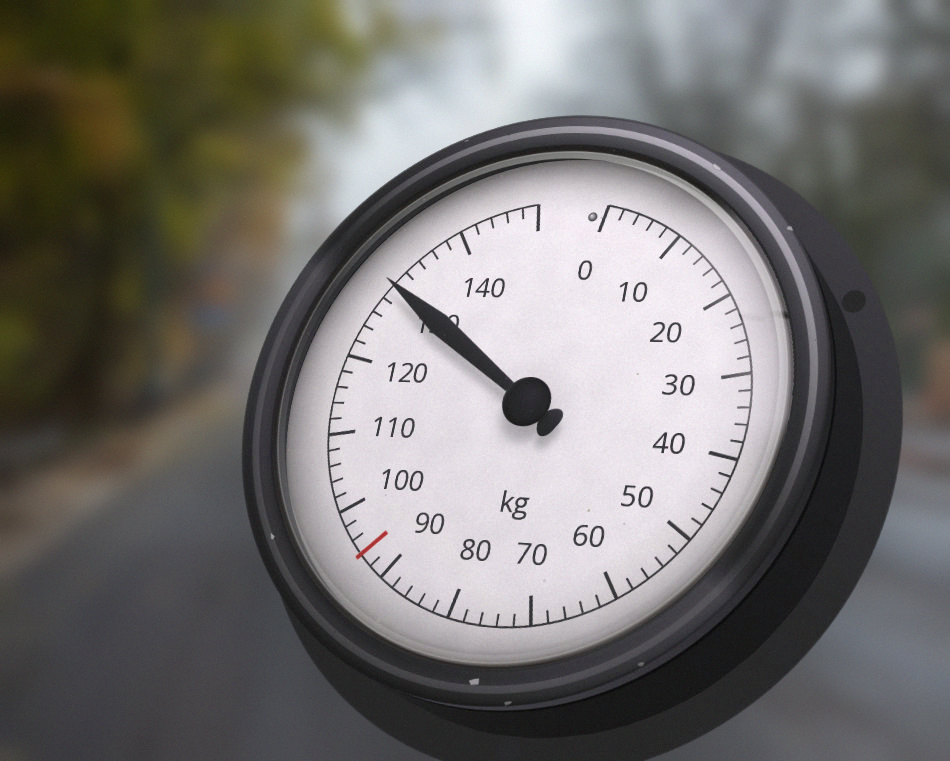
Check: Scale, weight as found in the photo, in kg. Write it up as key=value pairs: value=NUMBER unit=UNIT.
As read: value=130 unit=kg
